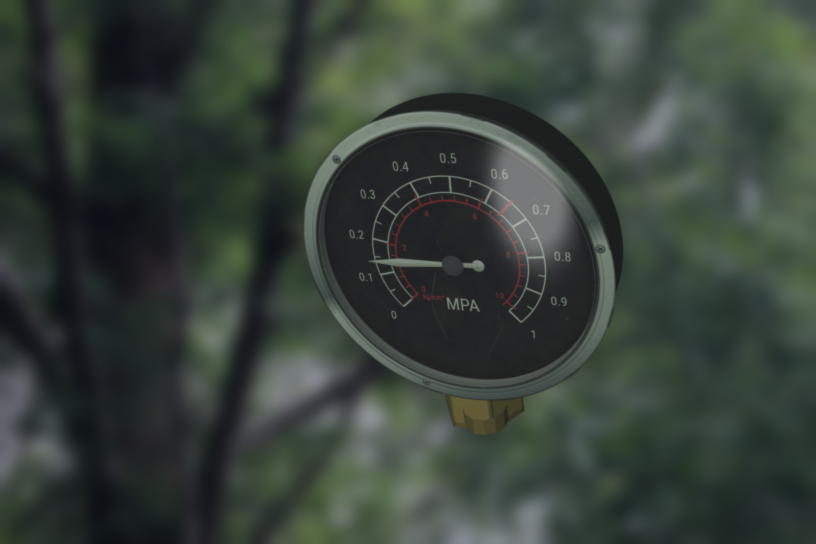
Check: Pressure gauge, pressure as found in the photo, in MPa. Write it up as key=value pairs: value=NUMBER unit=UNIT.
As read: value=0.15 unit=MPa
